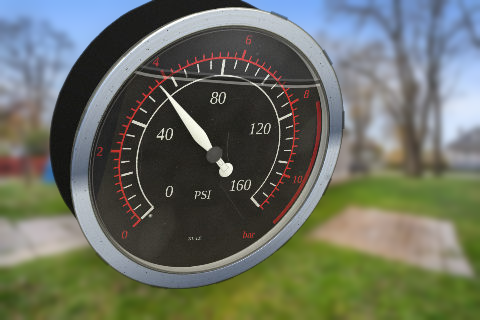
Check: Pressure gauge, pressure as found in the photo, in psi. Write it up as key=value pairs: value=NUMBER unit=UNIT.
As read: value=55 unit=psi
